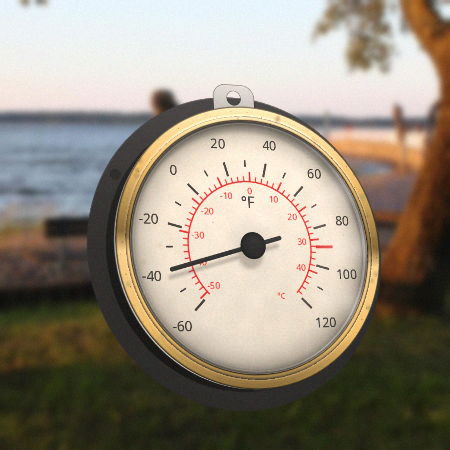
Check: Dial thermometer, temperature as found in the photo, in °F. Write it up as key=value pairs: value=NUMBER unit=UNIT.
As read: value=-40 unit=°F
